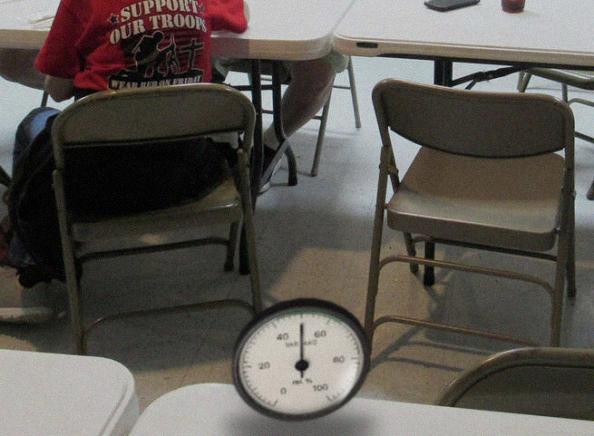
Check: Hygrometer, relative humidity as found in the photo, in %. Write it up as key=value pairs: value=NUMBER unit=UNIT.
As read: value=50 unit=%
